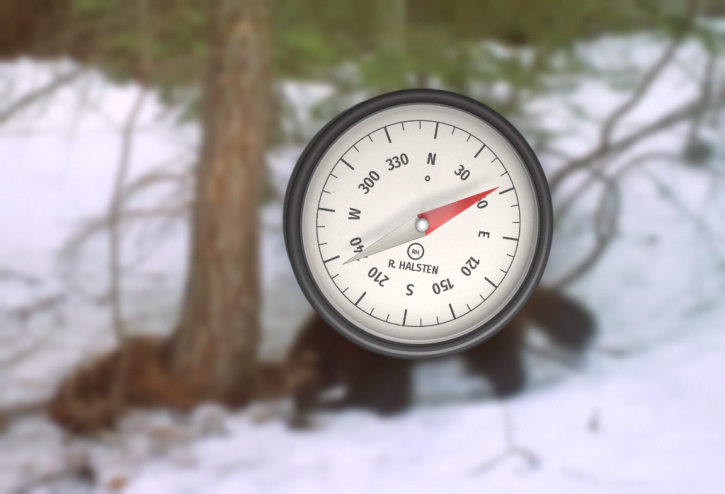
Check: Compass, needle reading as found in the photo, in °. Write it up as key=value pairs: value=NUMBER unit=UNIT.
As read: value=55 unit=°
